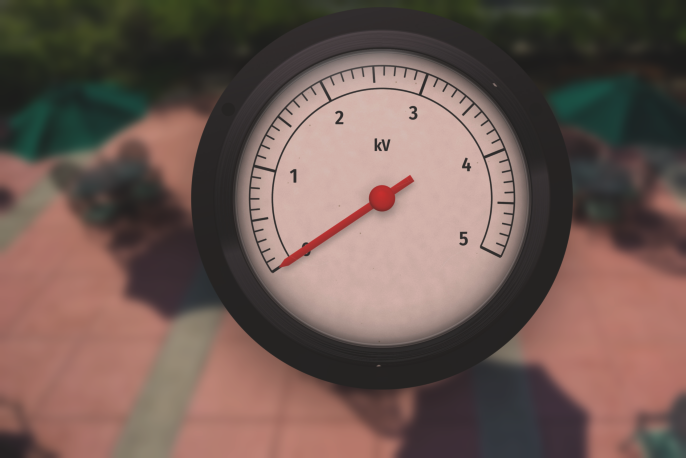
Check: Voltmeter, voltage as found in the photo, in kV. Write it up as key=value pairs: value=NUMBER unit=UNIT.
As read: value=0 unit=kV
